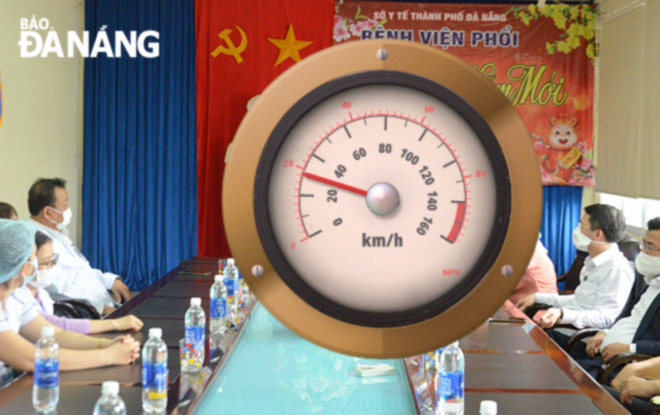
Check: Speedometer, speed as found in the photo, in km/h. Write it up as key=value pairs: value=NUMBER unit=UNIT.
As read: value=30 unit=km/h
